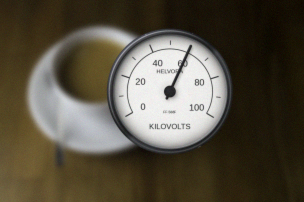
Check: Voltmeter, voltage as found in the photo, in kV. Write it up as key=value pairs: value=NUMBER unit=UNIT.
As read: value=60 unit=kV
